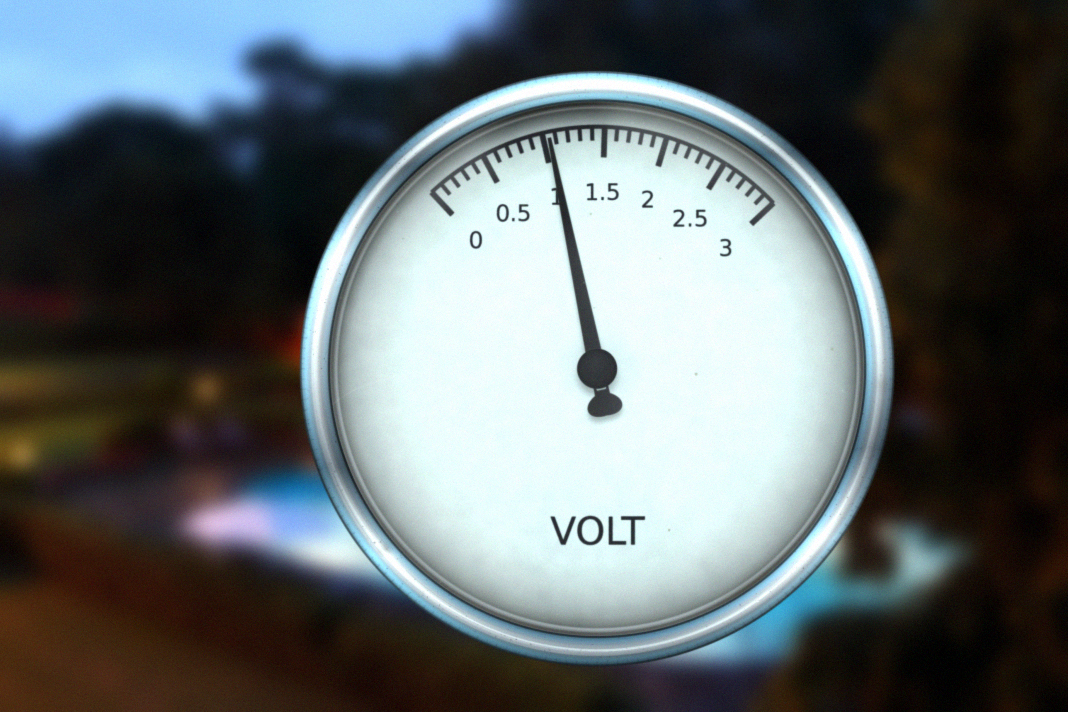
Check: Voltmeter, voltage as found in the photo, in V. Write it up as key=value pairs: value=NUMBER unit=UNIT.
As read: value=1.05 unit=V
